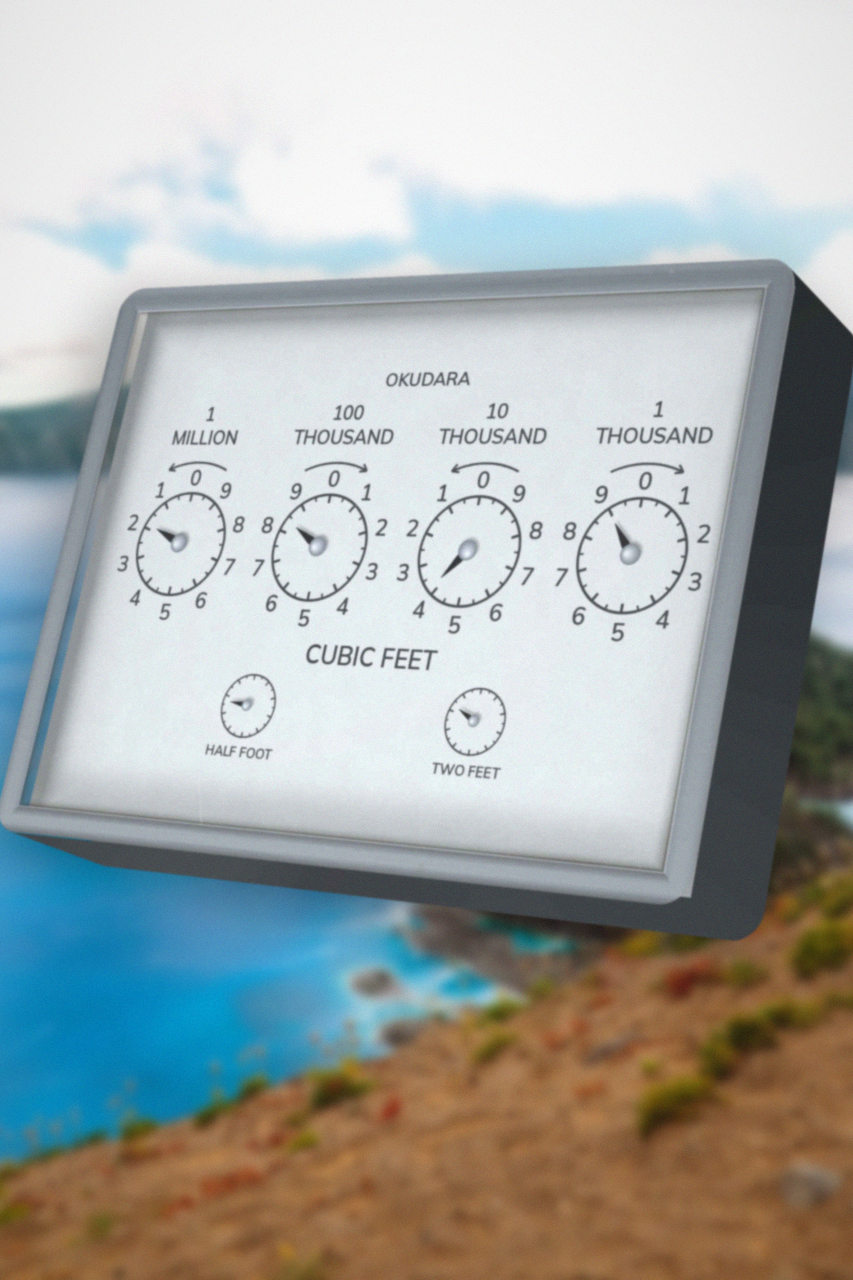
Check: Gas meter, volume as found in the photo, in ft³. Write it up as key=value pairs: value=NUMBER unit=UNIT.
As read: value=183900 unit=ft³
